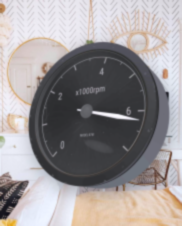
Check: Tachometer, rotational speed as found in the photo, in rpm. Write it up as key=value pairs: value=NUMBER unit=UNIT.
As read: value=6250 unit=rpm
